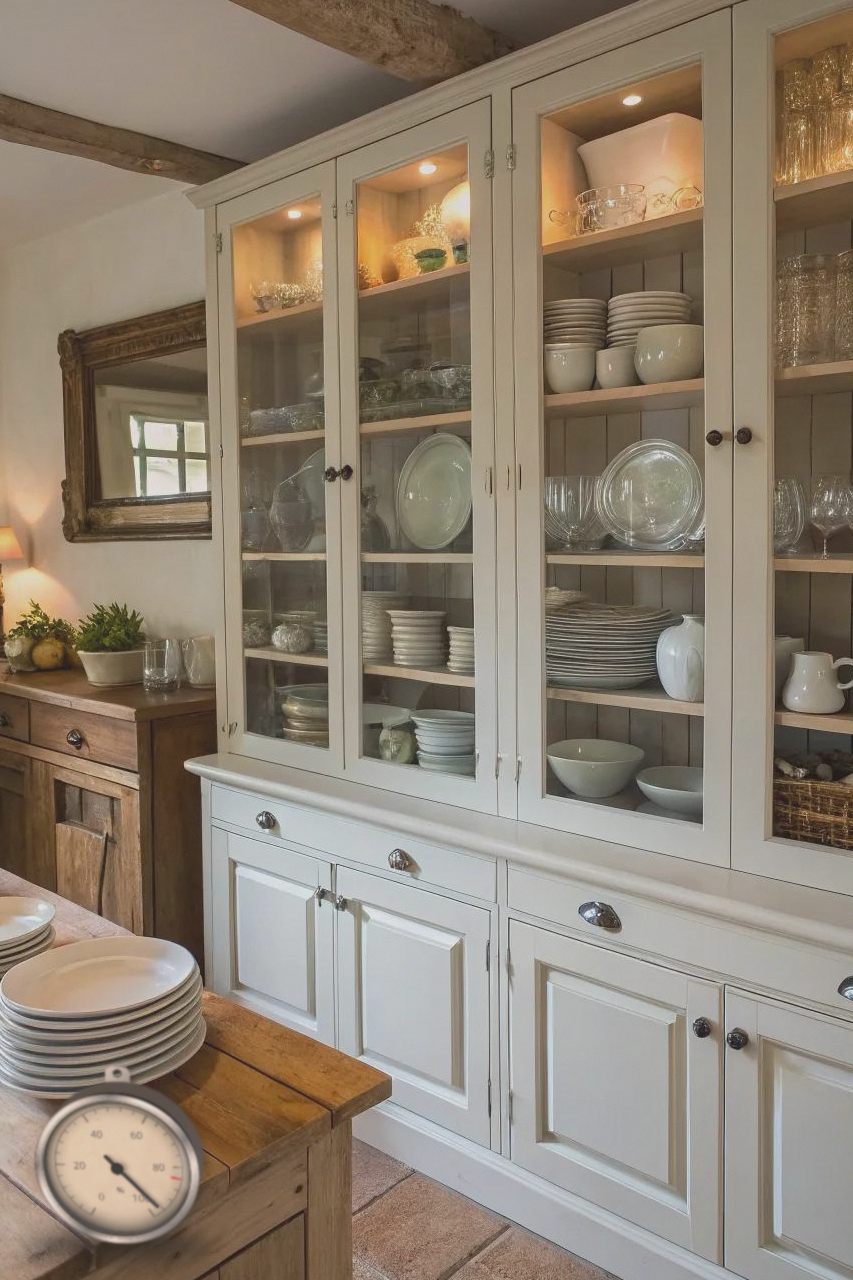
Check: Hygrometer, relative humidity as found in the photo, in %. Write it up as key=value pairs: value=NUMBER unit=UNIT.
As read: value=96 unit=%
